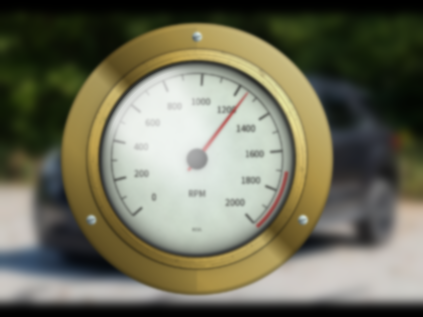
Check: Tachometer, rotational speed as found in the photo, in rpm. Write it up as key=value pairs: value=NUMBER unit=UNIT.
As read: value=1250 unit=rpm
